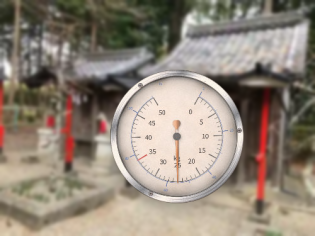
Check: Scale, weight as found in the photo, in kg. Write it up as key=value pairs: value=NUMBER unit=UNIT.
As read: value=25 unit=kg
